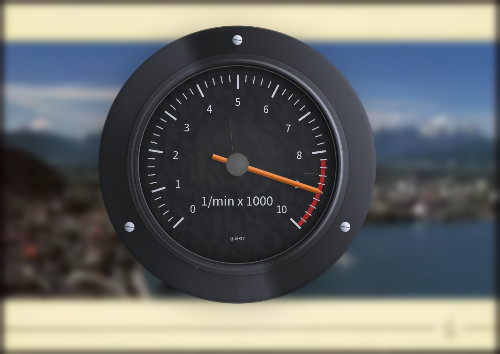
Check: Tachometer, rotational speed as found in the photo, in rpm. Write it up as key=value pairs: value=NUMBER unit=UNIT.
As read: value=9000 unit=rpm
